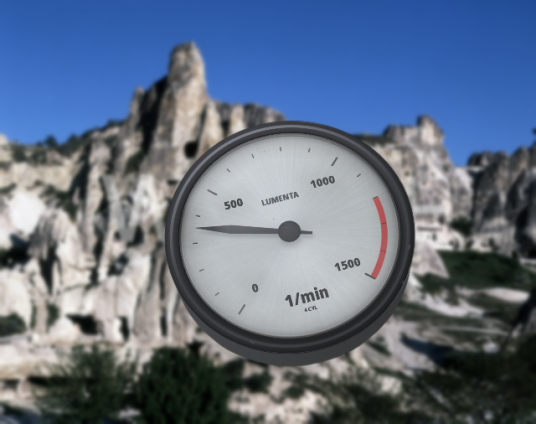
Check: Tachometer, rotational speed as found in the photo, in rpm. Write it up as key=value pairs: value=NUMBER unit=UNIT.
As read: value=350 unit=rpm
